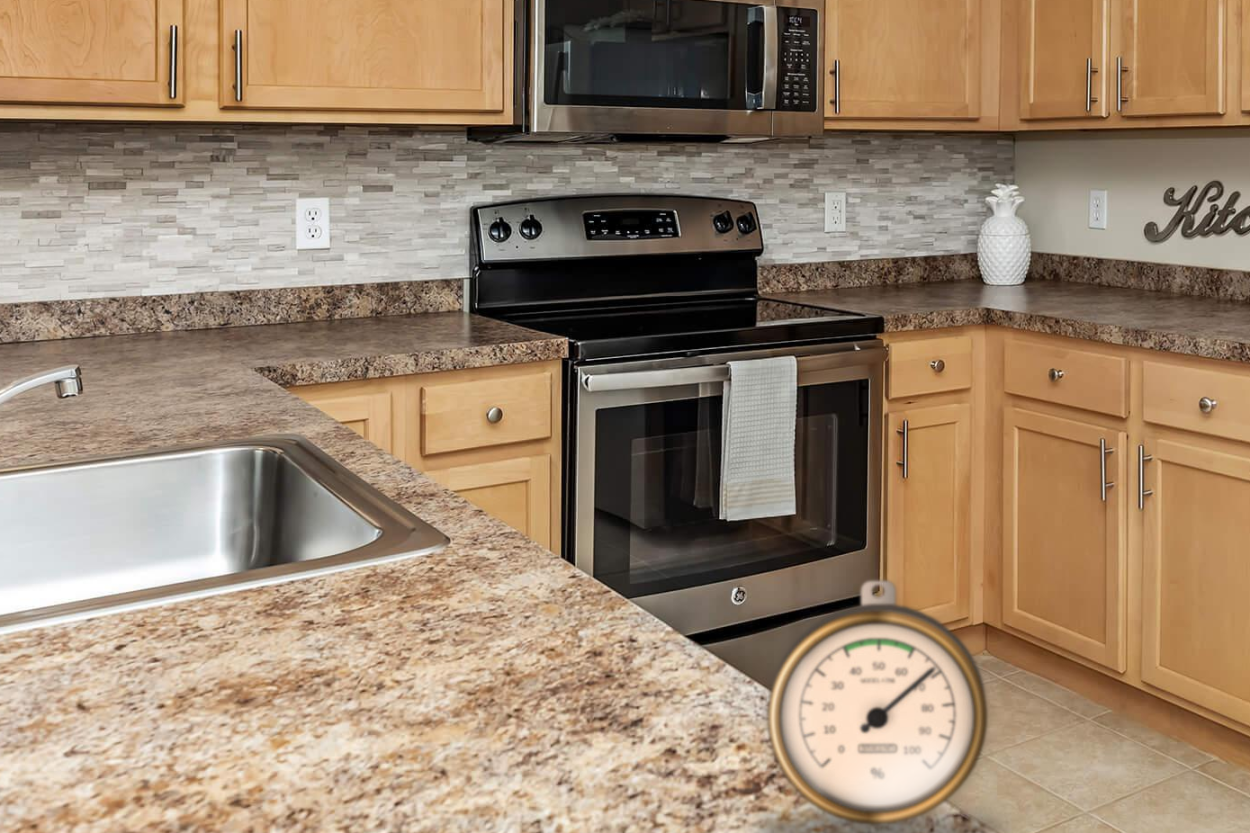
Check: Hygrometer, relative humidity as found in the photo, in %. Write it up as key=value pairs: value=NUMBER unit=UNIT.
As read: value=67.5 unit=%
